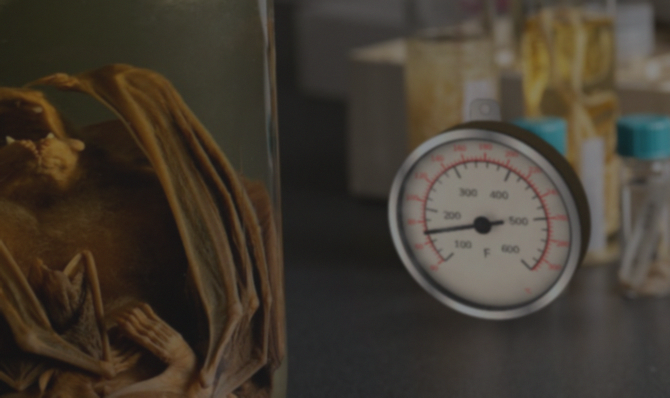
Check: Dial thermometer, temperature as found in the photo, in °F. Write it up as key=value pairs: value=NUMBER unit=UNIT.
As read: value=160 unit=°F
